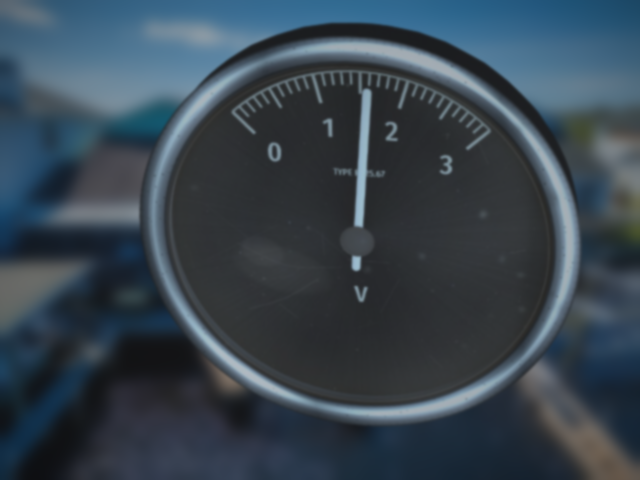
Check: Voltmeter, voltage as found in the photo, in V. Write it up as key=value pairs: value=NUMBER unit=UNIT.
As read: value=1.6 unit=V
